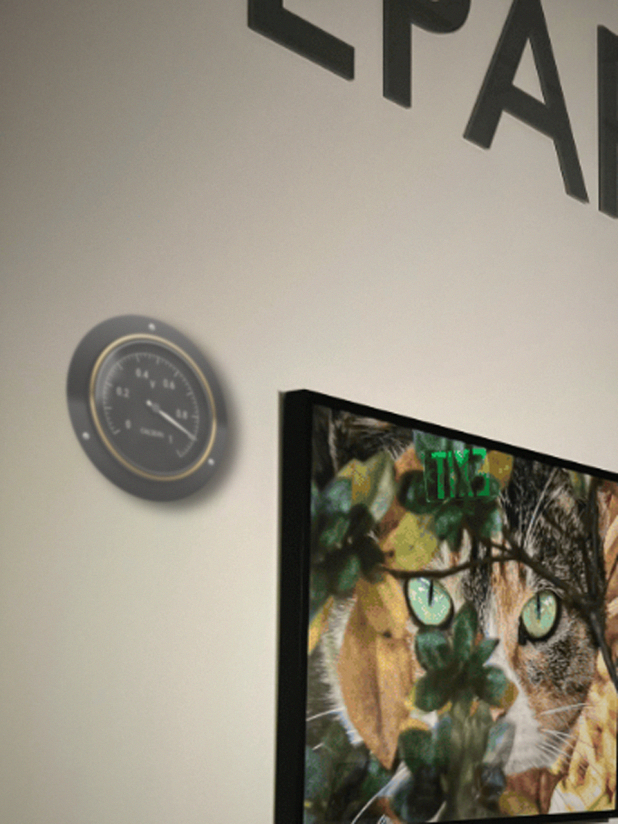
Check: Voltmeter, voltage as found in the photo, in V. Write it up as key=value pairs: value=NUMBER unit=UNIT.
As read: value=0.9 unit=V
